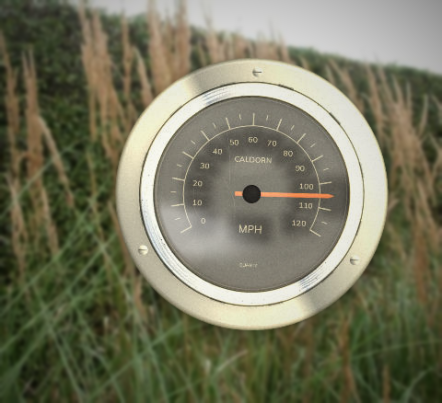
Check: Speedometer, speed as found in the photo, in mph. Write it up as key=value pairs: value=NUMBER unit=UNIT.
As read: value=105 unit=mph
